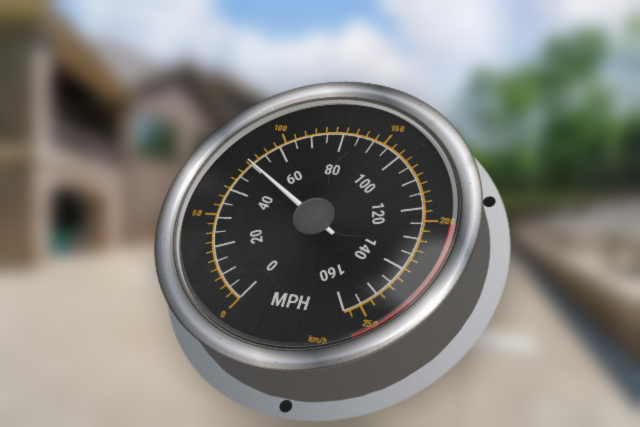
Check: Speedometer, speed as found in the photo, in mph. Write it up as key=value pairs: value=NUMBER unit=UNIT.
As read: value=50 unit=mph
